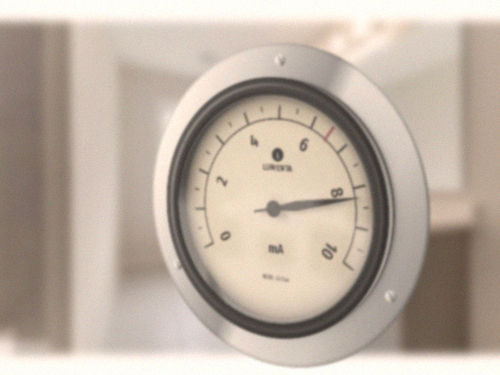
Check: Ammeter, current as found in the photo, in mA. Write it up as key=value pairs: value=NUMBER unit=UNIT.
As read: value=8.25 unit=mA
